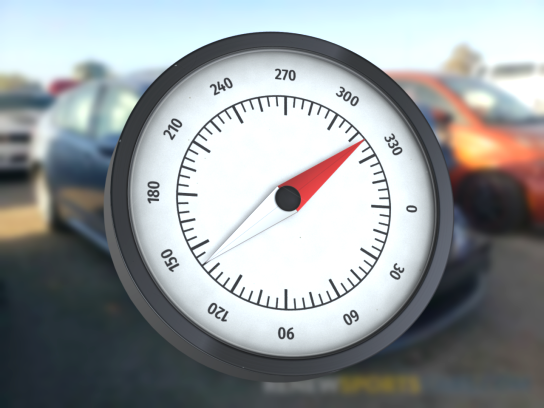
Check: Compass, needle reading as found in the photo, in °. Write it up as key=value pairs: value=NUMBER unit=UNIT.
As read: value=320 unit=°
